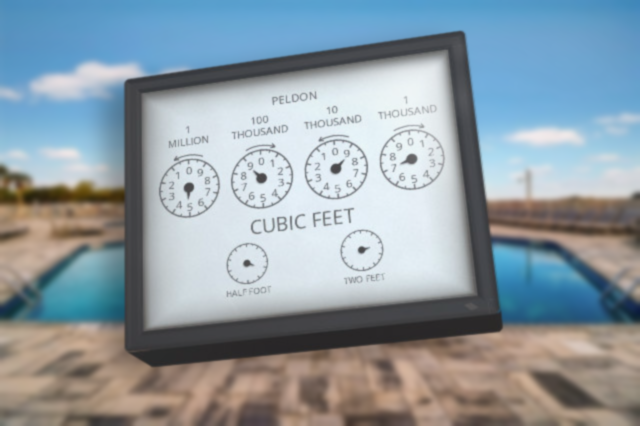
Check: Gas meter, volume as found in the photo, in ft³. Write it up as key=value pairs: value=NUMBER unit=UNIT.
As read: value=488700 unit=ft³
